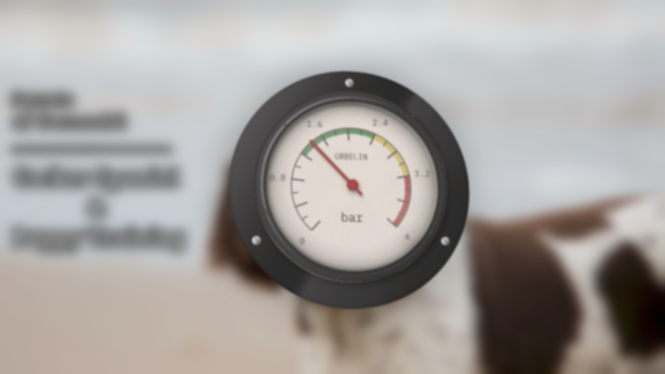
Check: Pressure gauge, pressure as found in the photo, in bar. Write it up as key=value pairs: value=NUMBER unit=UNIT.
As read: value=1.4 unit=bar
